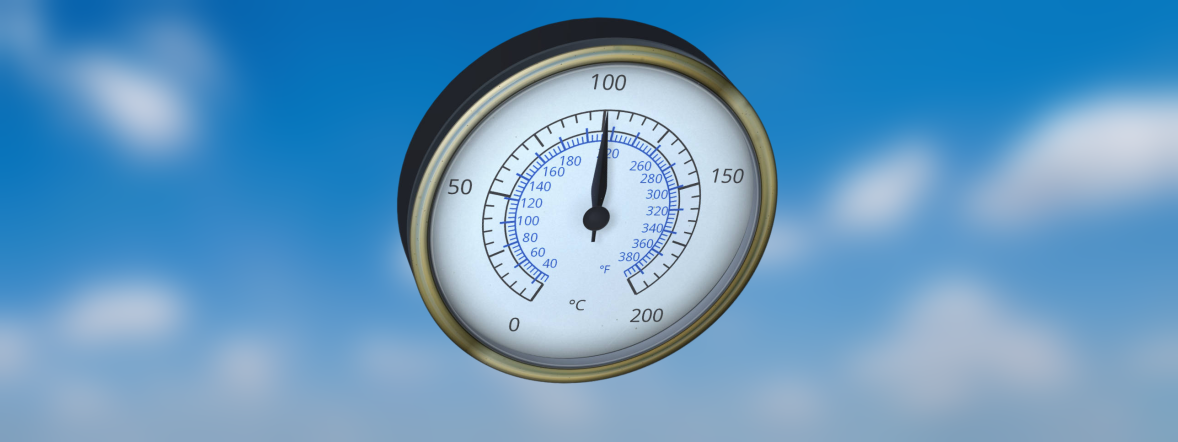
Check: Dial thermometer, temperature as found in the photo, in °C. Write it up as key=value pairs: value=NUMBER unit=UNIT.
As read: value=100 unit=°C
